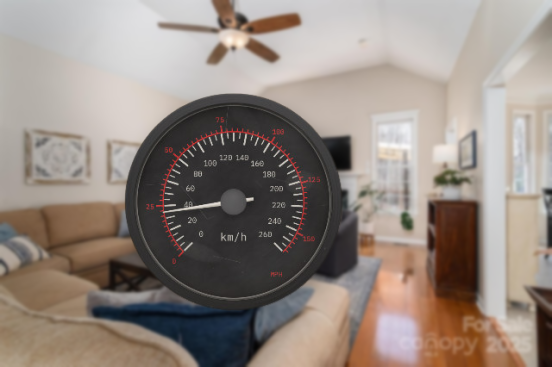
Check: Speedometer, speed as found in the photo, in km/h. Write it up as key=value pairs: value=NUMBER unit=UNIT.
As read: value=35 unit=km/h
